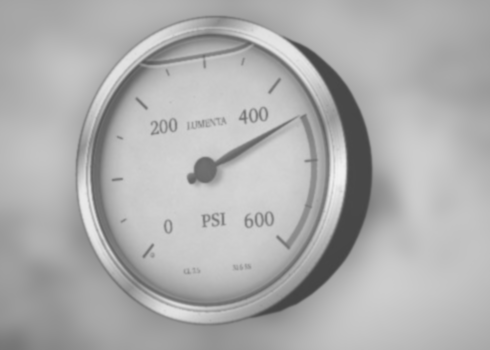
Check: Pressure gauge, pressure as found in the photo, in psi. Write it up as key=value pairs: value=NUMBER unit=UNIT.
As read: value=450 unit=psi
